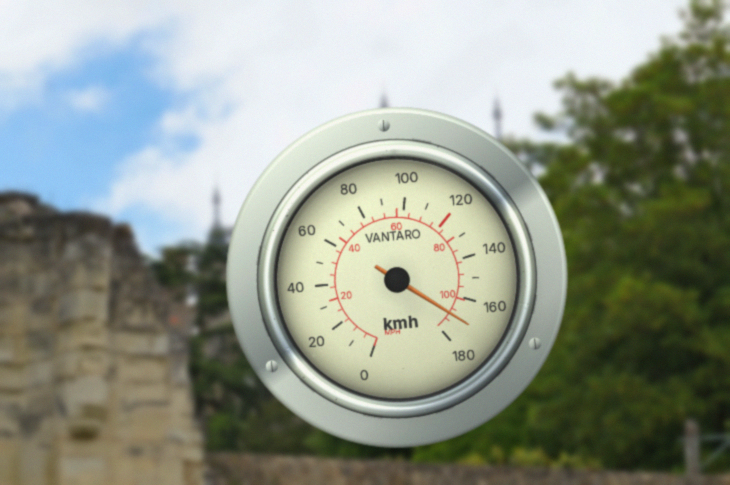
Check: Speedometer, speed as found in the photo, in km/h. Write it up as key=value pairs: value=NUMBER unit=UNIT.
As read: value=170 unit=km/h
